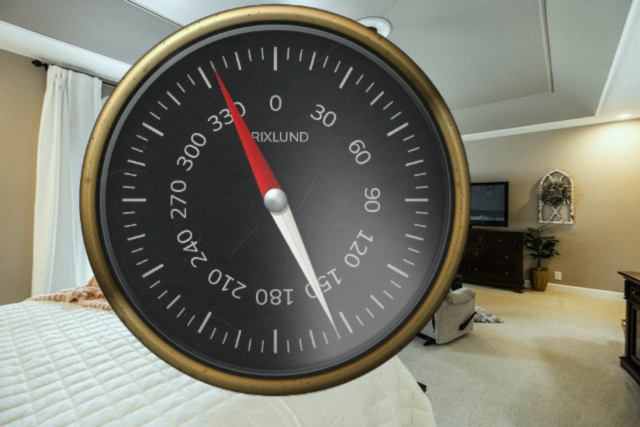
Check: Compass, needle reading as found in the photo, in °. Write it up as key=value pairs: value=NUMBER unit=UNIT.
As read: value=335 unit=°
